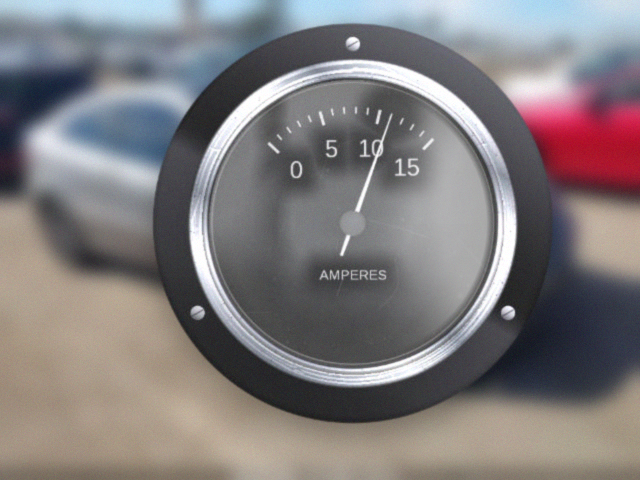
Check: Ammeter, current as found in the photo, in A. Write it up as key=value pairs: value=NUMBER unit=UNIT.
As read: value=11 unit=A
